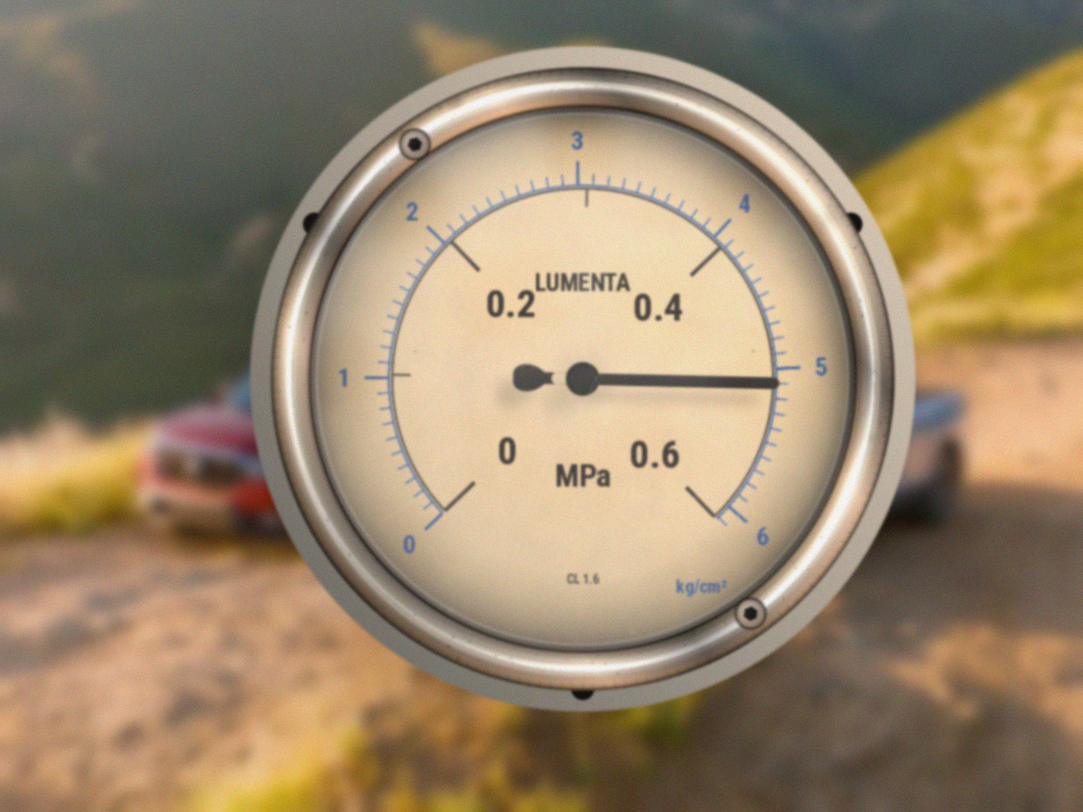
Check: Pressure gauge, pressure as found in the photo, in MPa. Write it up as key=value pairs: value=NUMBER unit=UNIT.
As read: value=0.5 unit=MPa
